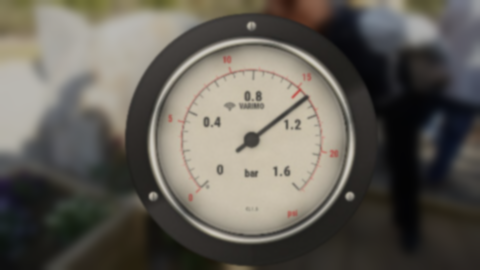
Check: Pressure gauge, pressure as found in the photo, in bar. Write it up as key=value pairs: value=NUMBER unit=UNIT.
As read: value=1.1 unit=bar
